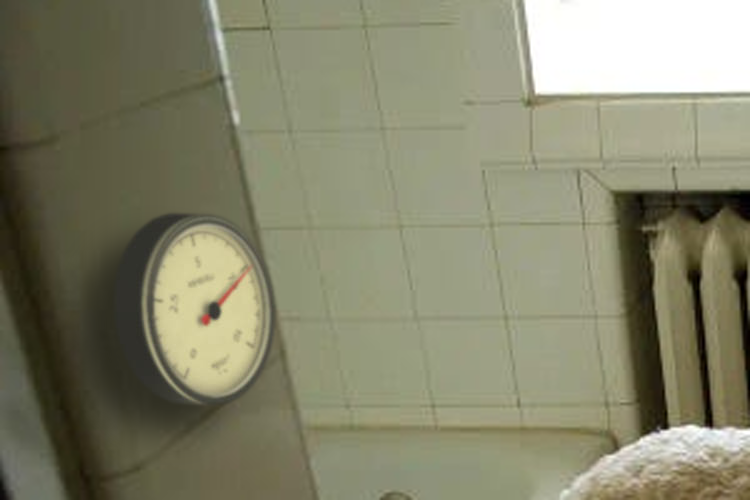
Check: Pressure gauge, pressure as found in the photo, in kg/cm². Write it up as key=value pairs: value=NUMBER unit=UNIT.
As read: value=7.5 unit=kg/cm²
